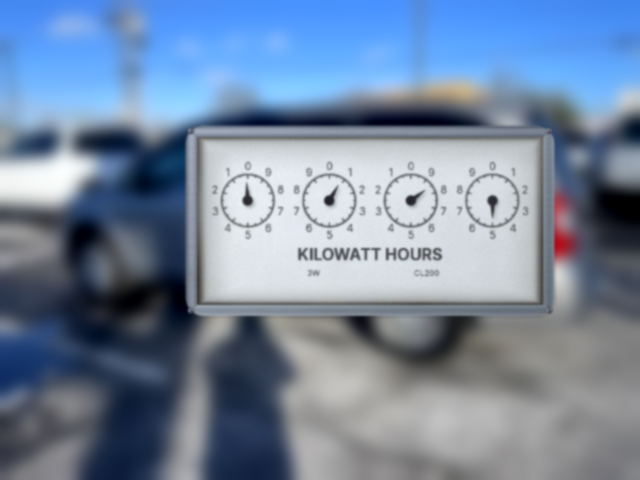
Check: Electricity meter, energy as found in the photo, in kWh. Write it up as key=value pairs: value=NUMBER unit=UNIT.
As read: value=85 unit=kWh
